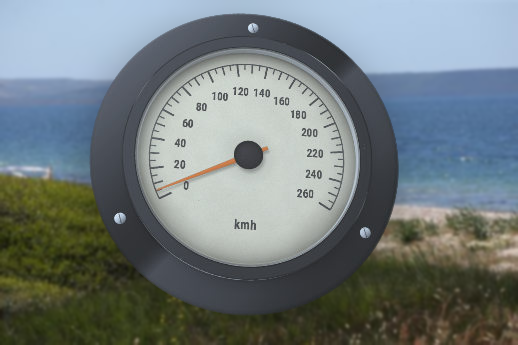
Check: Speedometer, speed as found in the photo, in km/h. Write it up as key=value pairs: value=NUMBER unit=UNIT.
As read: value=5 unit=km/h
